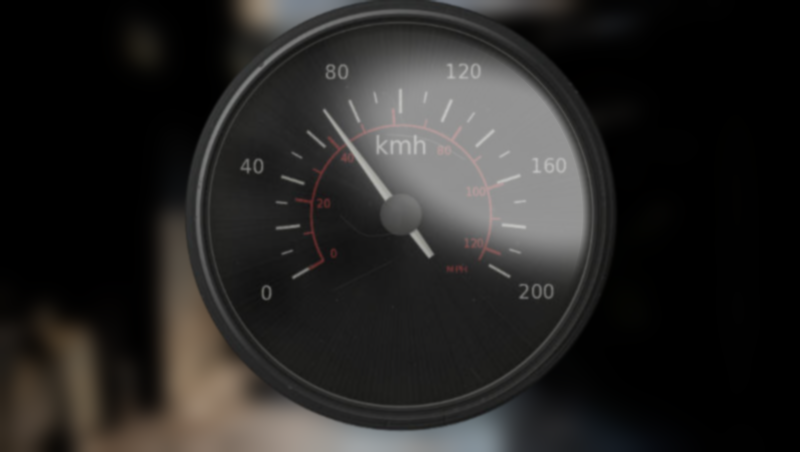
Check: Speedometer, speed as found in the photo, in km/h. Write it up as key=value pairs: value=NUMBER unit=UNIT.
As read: value=70 unit=km/h
